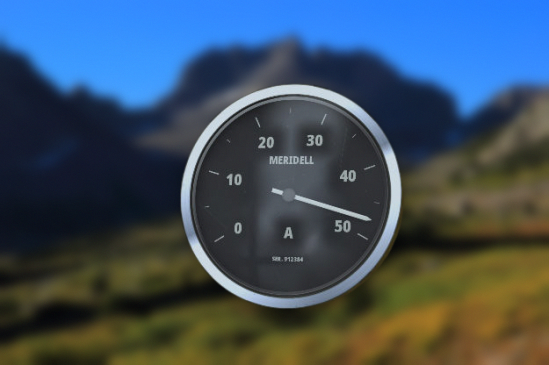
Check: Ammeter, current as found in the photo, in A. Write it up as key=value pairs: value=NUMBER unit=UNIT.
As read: value=47.5 unit=A
